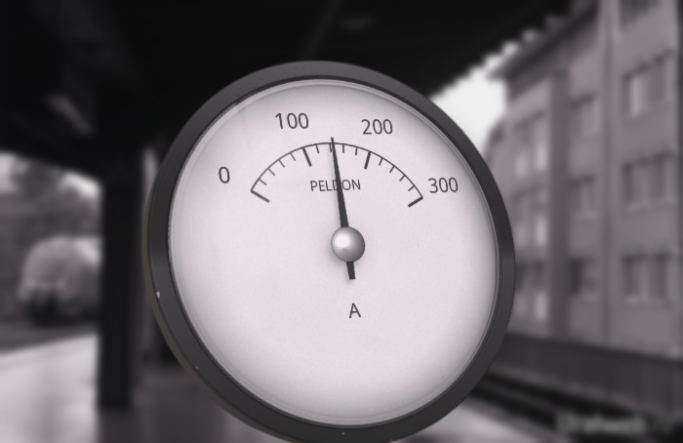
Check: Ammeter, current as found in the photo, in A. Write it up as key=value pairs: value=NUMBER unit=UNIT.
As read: value=140 unit=A
